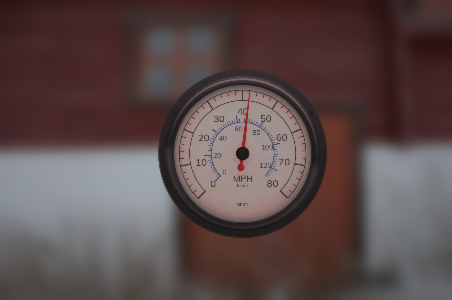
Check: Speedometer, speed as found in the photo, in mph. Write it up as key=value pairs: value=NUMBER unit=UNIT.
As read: value=42 unit=mph
